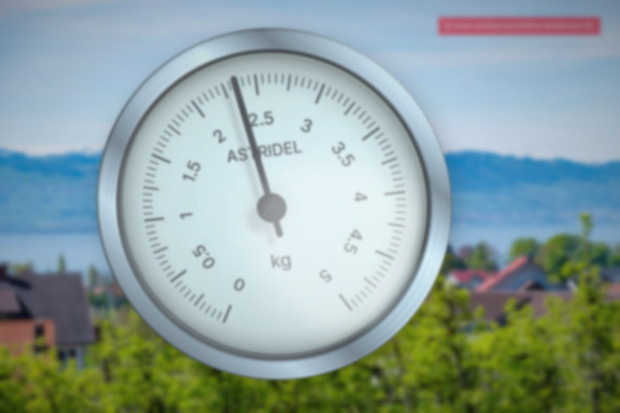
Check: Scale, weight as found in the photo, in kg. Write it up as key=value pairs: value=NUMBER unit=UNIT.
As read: value=2.35 unit=kg
